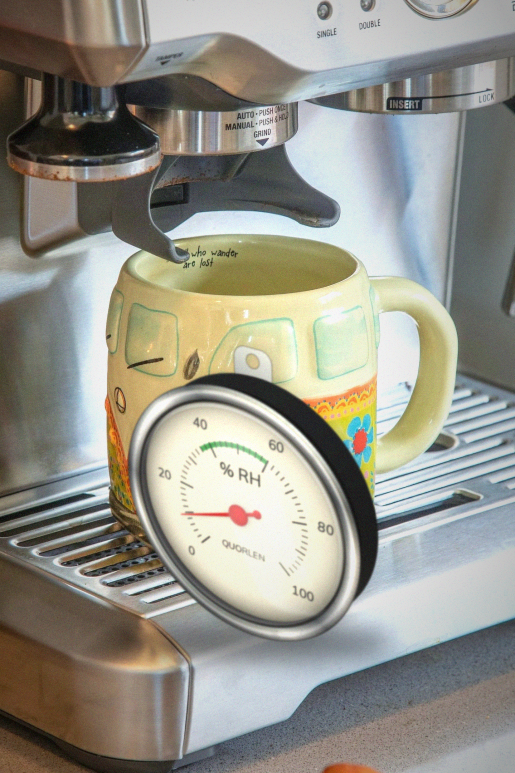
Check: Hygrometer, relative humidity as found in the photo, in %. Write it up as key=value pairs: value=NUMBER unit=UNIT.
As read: value=10 unit=%
